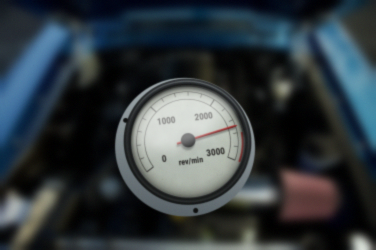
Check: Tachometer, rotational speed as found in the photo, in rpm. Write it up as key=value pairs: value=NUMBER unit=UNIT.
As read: value=2500 unit=rpm
